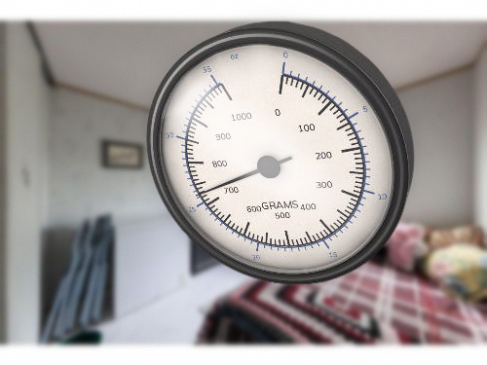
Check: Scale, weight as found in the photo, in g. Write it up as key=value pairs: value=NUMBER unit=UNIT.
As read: value=730 unit=g
